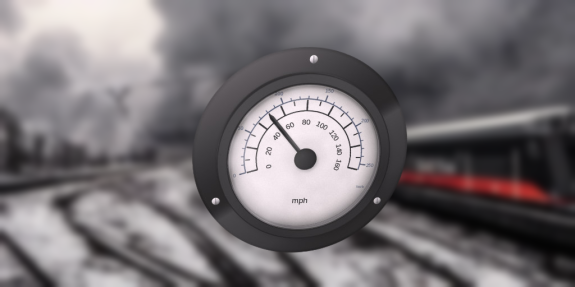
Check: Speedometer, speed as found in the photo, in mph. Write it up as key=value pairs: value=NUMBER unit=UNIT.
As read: value=50 unit=mph
